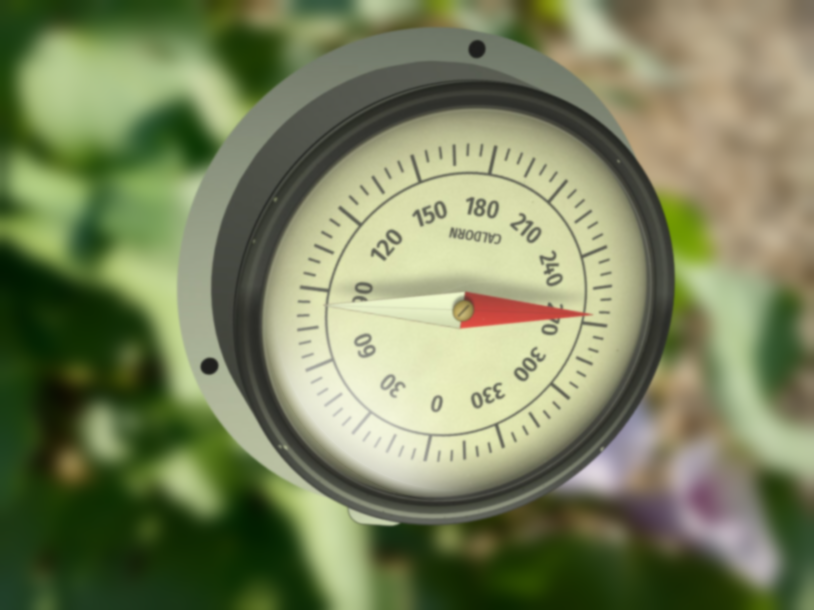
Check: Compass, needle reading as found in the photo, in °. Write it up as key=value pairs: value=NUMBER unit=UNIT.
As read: value=265 unit=°
